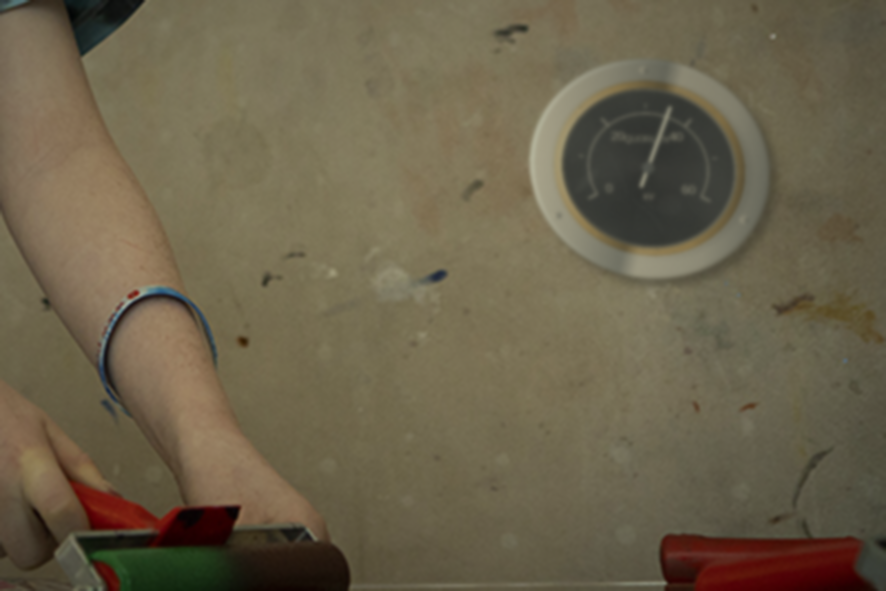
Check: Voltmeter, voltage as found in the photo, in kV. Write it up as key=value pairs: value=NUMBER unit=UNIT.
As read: value=35 unit=kV
